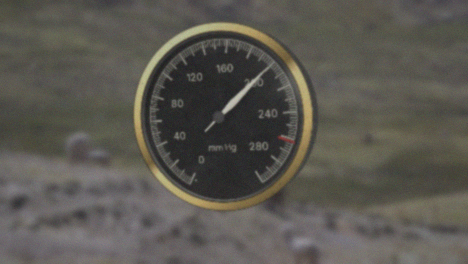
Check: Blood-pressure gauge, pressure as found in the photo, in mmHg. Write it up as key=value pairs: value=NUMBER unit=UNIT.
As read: value=200 unit=mmHg
